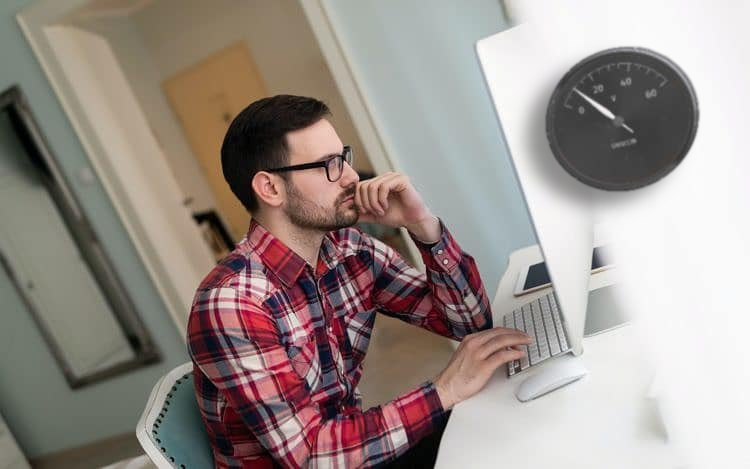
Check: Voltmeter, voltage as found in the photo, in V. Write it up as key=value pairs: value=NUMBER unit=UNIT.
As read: value=10 unit=V
